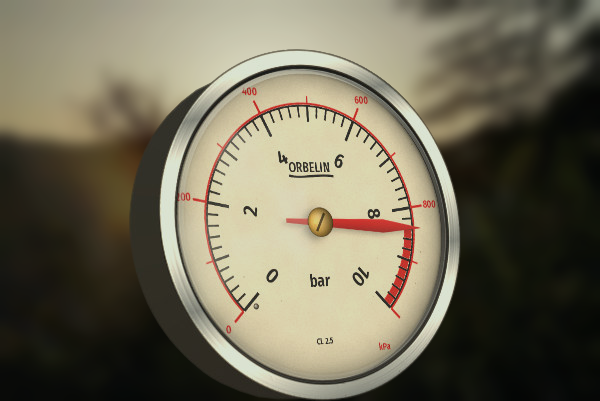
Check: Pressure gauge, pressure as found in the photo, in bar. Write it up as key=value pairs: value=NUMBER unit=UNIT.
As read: value=8.4 unit=bar
